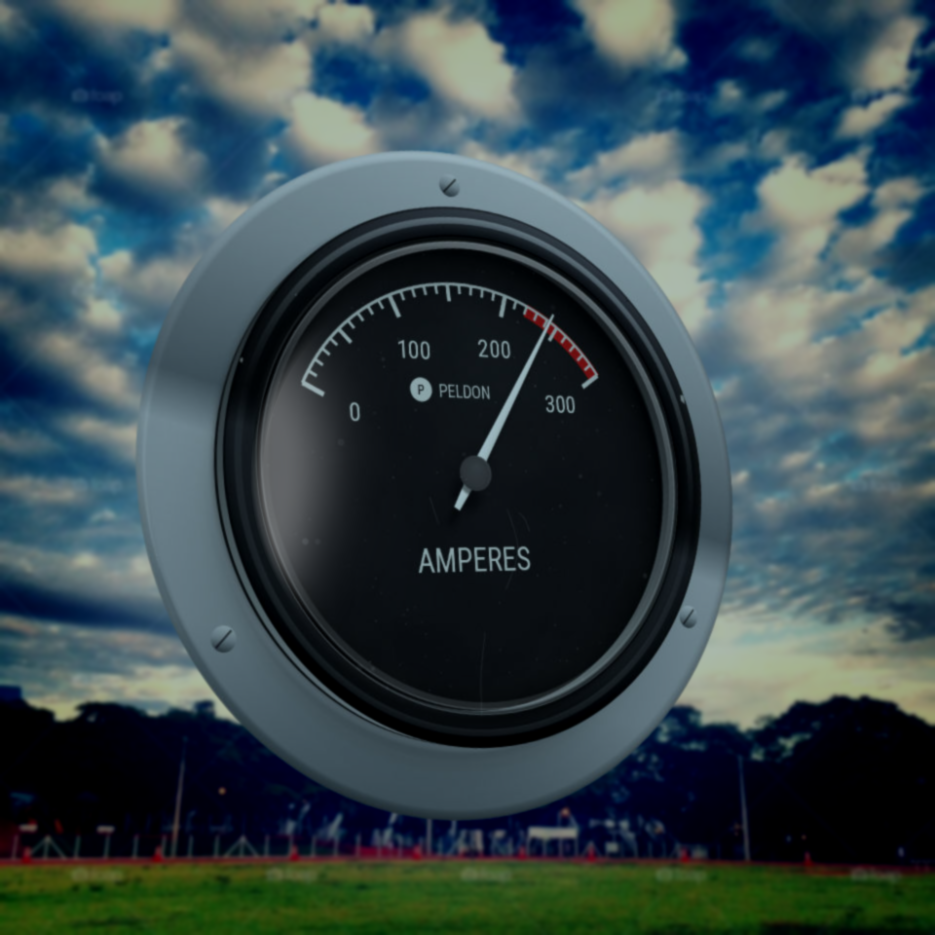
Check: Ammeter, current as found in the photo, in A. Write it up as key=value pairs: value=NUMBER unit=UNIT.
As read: value=240 unit=A
